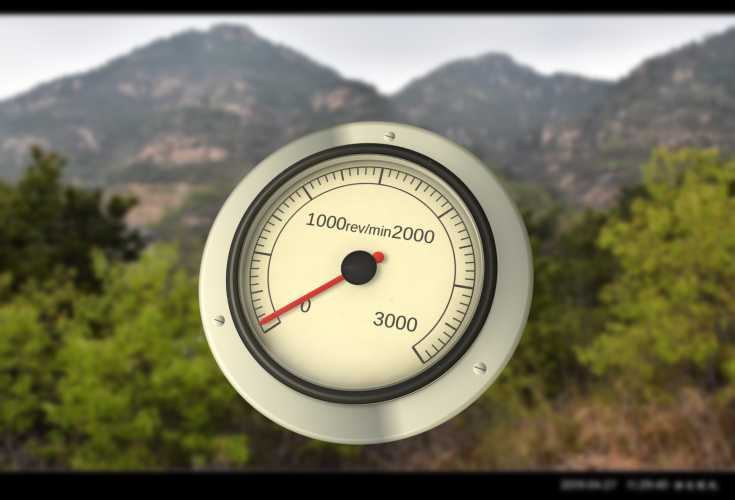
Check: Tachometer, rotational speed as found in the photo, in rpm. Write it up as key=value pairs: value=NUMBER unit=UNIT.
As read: value=50 unit=rpm
